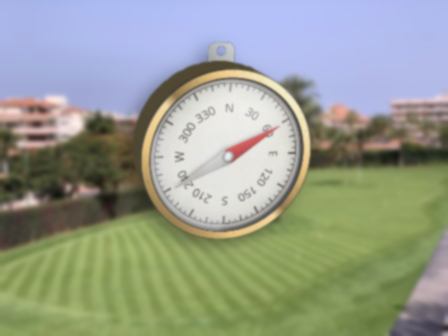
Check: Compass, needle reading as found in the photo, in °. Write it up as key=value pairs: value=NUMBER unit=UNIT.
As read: value=60 unit=°
